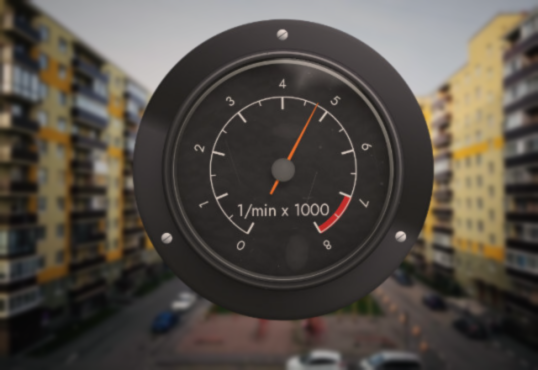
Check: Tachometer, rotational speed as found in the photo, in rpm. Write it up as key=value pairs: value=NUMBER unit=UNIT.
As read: value=4750 unit=rpm
